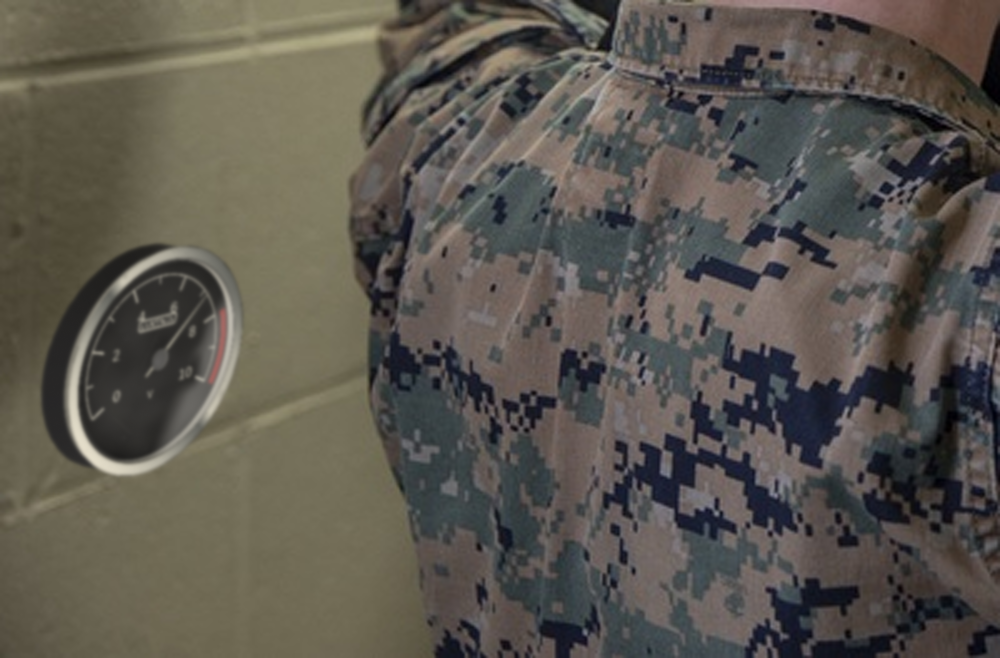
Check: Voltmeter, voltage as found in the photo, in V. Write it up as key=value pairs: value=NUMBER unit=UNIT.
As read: value=7 unit=V
